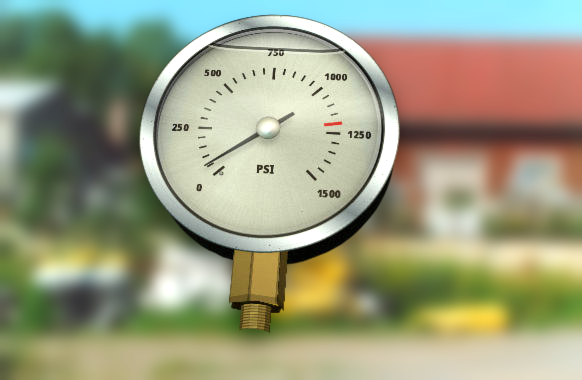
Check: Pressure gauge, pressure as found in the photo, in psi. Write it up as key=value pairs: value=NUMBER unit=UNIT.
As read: value=50 unit=psi
